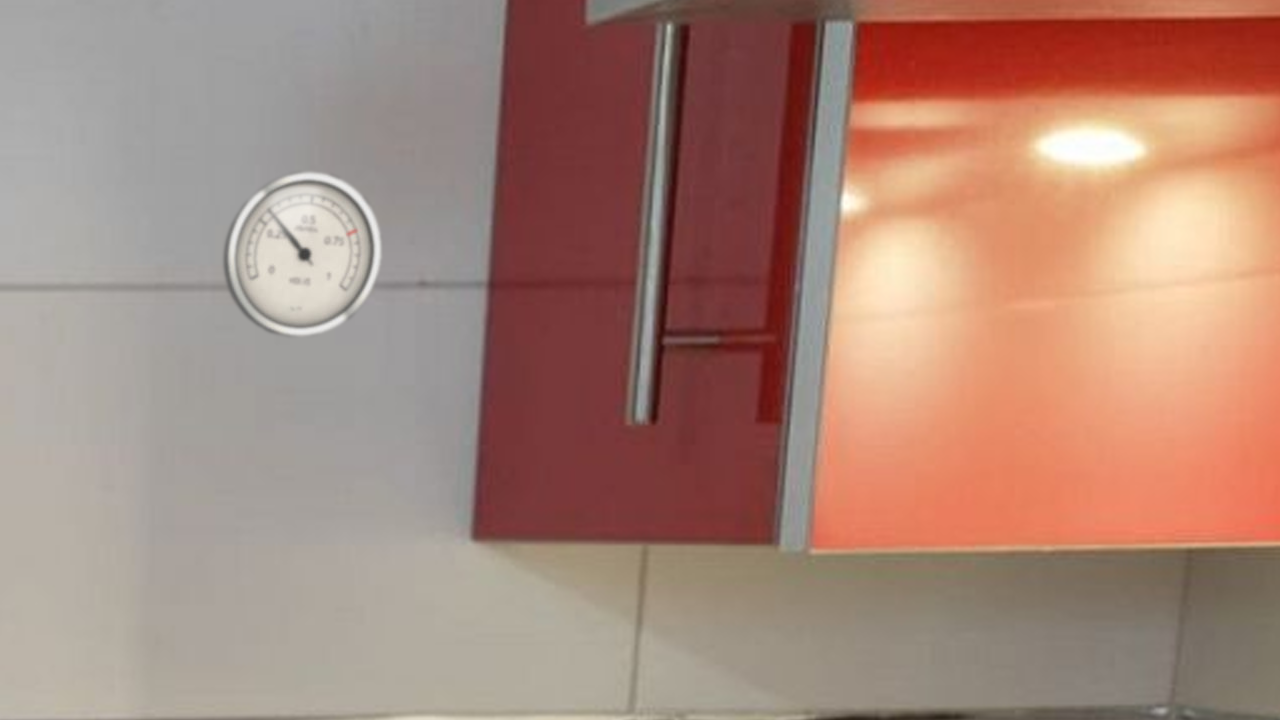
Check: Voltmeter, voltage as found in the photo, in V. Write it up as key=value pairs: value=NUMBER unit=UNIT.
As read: value=0.3 unit=V
